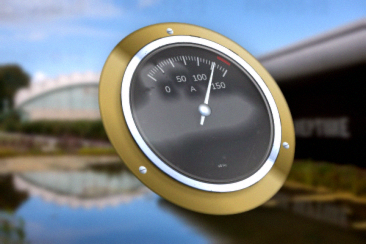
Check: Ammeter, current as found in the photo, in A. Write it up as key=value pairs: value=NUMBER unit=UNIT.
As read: value=125 unit=A
